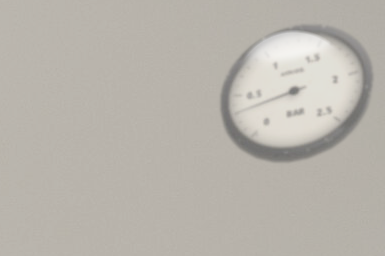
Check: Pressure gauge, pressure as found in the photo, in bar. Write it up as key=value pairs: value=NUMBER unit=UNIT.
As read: value=0.3 unit=bar
